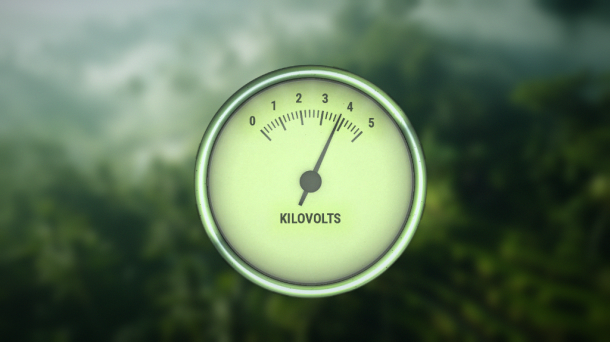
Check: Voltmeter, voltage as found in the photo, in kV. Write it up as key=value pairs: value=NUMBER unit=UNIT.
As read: value=3.8 unit=kV
